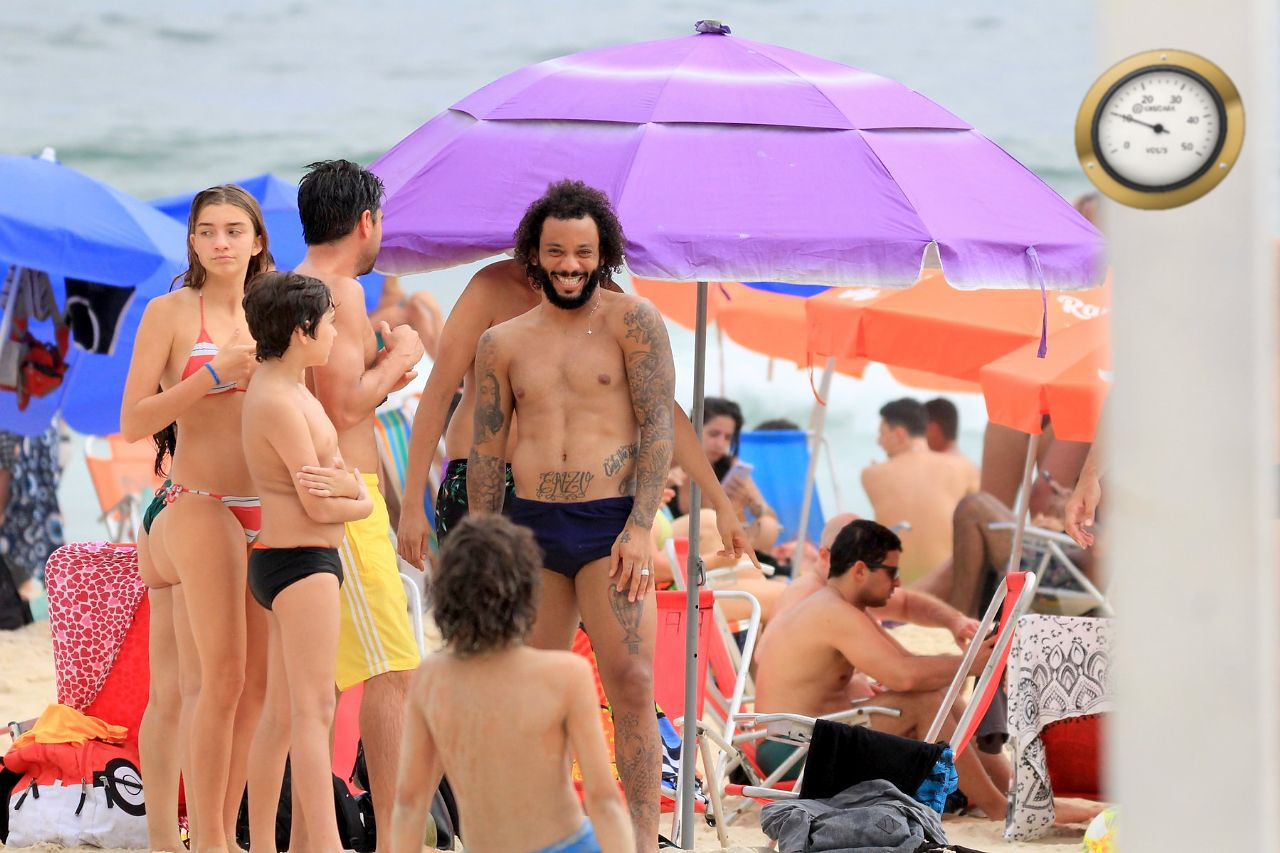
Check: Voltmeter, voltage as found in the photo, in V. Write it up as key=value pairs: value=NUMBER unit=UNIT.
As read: value=10 unit=V
